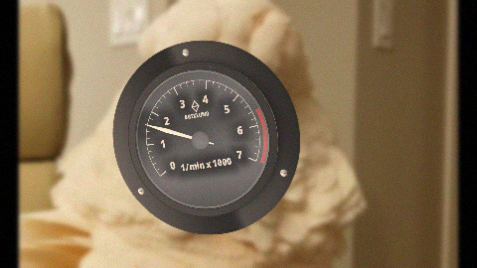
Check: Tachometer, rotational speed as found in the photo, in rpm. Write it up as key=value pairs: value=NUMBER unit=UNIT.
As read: value=1600 unit=rpm
